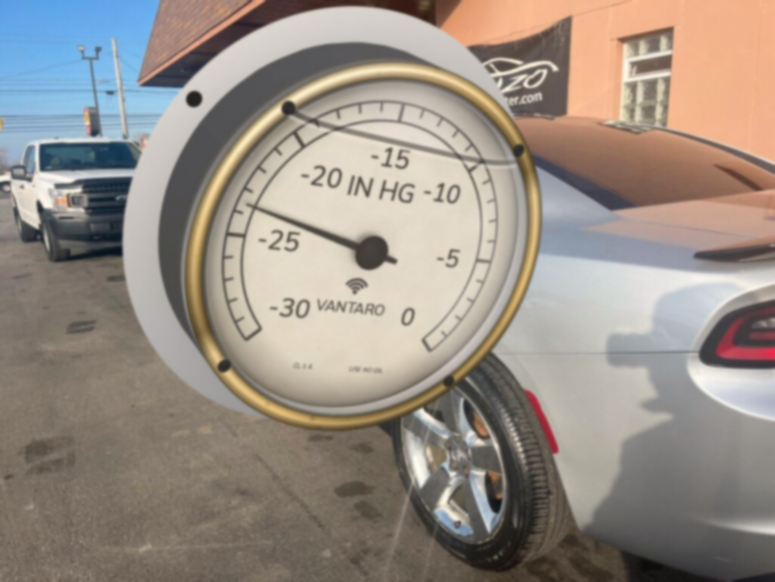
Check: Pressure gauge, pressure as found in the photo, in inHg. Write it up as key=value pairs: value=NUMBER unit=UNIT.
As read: value=-23.5 unit=inHg
